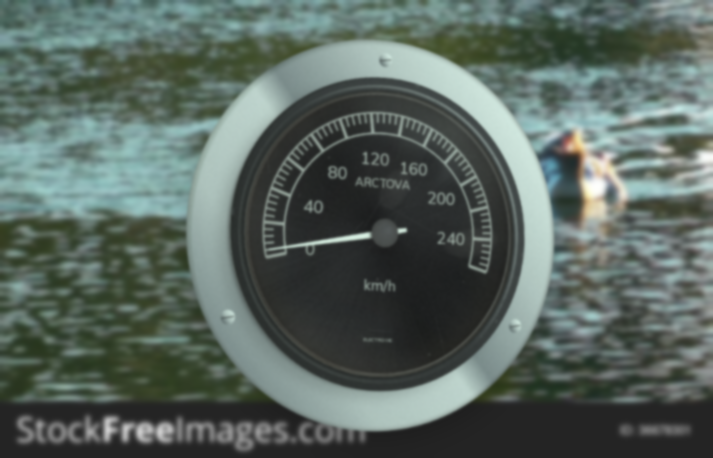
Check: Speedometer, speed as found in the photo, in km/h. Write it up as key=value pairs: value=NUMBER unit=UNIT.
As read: value=4 unit=km/h
